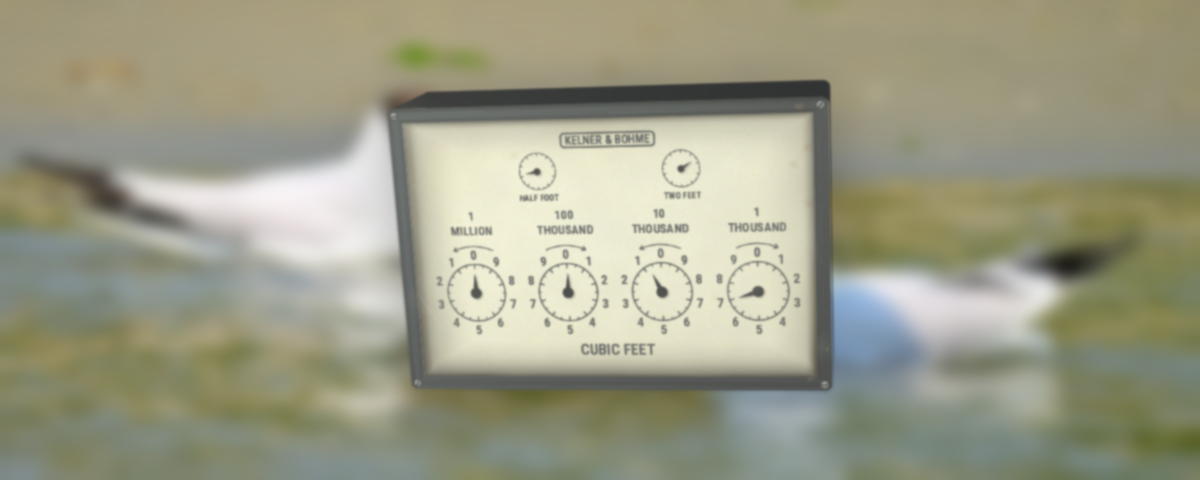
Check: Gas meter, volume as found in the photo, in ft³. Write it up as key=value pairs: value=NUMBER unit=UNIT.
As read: value=700 unit=ft³
